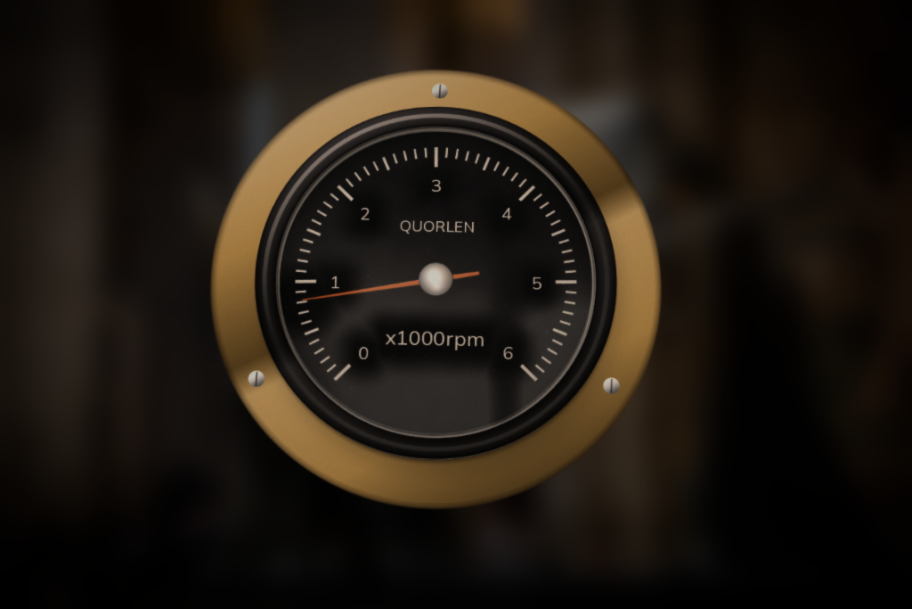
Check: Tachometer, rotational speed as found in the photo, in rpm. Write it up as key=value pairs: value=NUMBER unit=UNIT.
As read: value=800 unit=rpm
